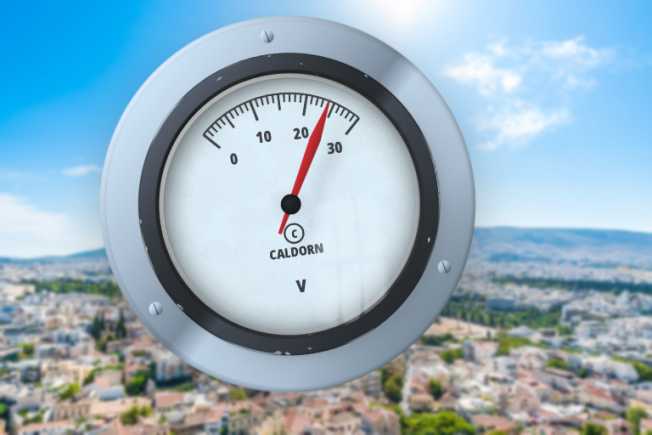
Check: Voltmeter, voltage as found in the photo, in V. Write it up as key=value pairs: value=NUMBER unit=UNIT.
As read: value=24 unit=V
